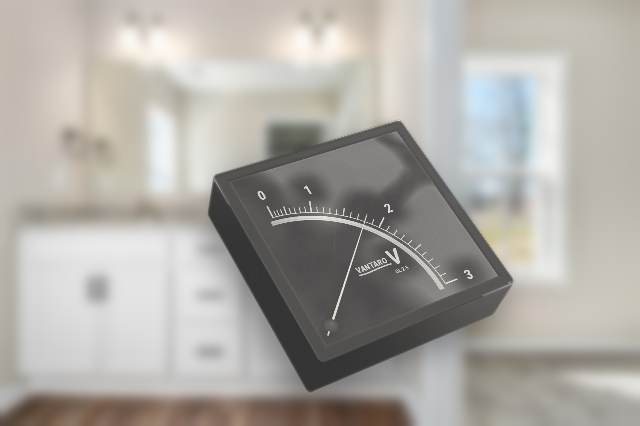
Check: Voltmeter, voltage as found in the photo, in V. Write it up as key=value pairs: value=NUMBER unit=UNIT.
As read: value=1.8 unit=V
